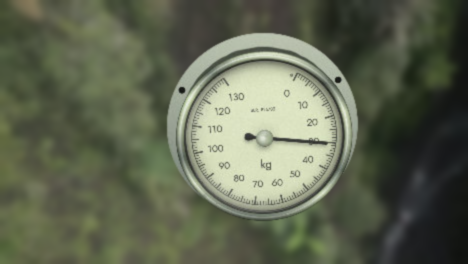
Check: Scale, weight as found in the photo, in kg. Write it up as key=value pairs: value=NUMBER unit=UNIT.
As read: value=30 unit=kg
